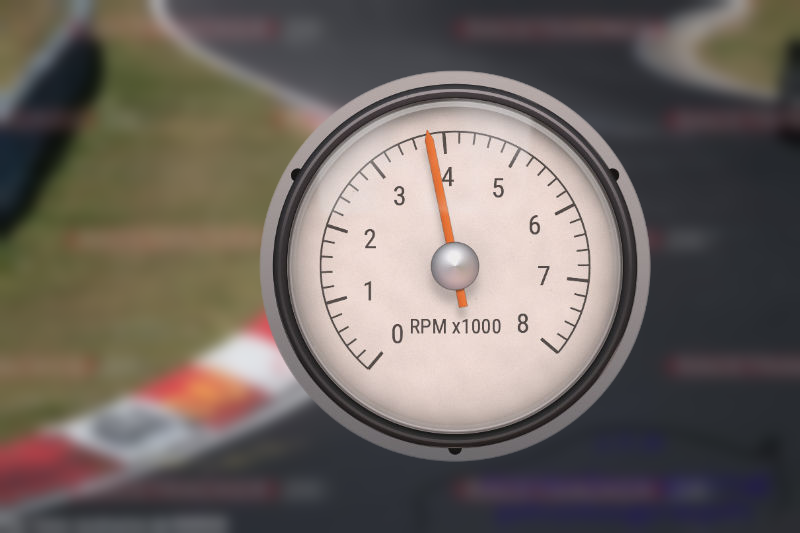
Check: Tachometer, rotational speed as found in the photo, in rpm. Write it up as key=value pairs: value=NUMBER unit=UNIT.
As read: value=3800 unit=rpm
